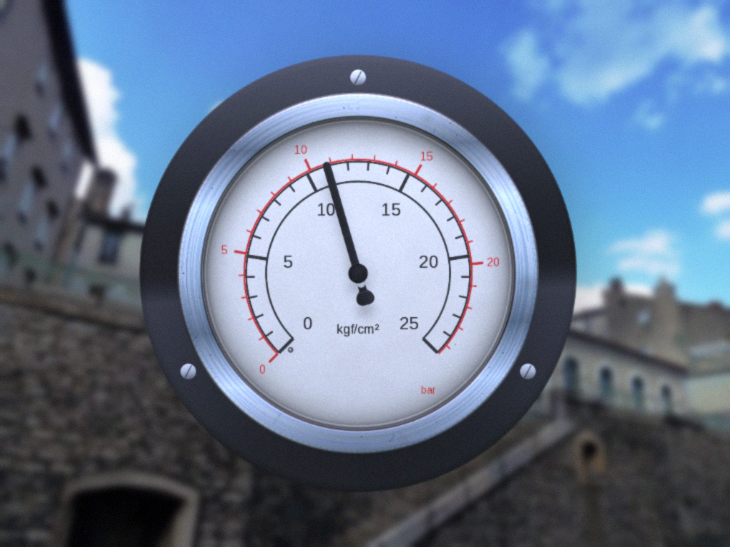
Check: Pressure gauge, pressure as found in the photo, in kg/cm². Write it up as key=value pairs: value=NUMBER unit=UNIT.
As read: value=11 unit=kg/cm²
